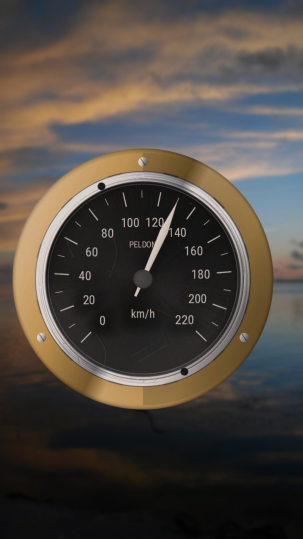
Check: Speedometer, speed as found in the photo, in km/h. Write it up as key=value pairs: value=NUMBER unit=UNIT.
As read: value=130 unit=km/h
